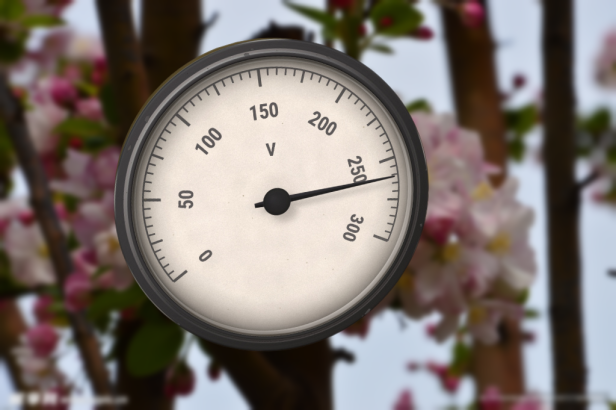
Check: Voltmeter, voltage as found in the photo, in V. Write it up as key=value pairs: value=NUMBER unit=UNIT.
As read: value=260 unit=V
